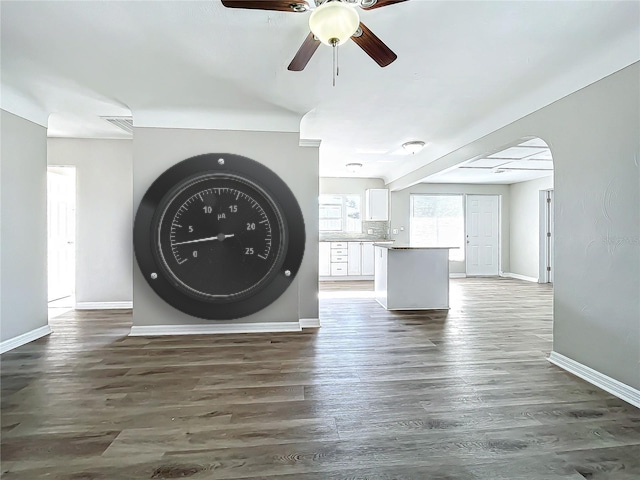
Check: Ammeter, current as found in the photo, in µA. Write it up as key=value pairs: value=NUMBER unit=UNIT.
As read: value=2.5 unit=µA
